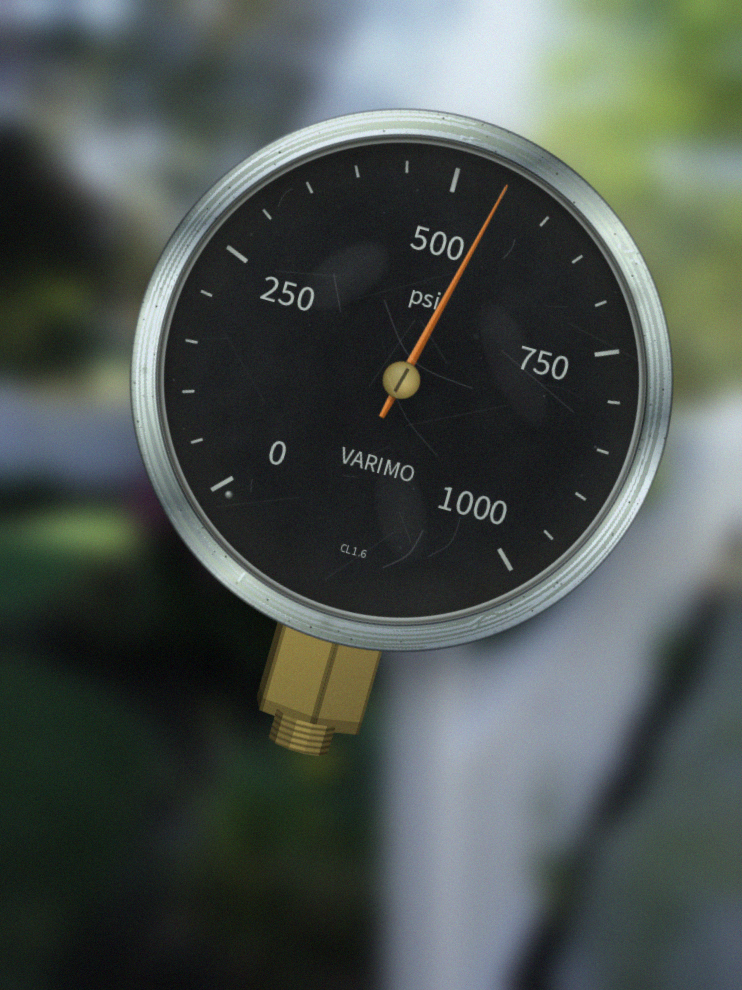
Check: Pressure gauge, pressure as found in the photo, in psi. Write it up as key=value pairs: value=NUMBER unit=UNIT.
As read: value=550 unit=psi
